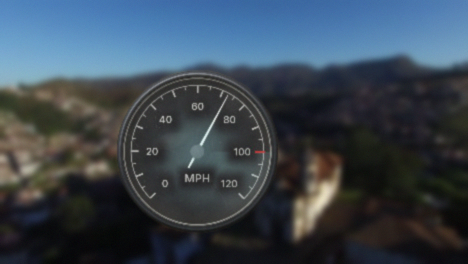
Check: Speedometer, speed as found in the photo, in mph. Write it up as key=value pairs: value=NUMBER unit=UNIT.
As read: value=72.5 unit=mph
